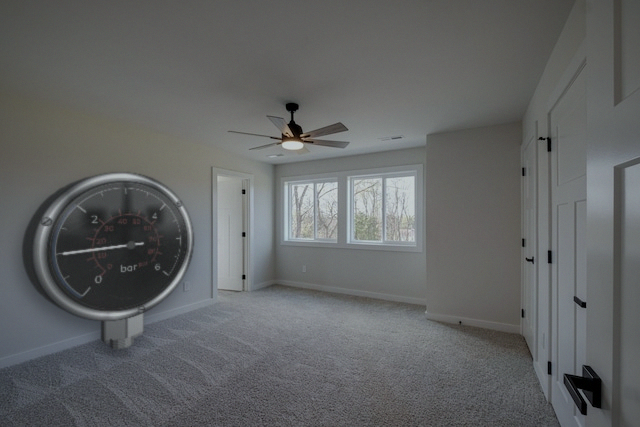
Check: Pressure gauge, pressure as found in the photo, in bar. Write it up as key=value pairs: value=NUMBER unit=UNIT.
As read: value=1 unit=bar
